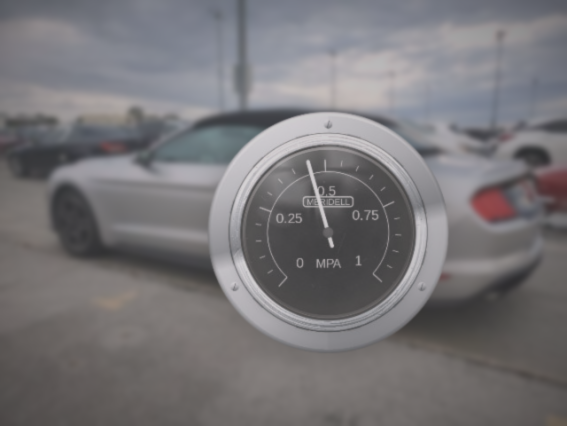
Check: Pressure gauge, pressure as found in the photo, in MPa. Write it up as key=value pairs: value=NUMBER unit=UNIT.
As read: value=0.45 unit=MPa
